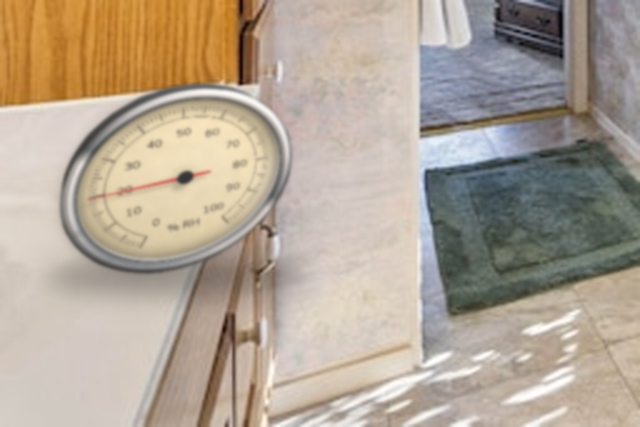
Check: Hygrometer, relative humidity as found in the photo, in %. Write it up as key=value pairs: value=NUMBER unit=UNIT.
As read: value=20 unit=%
